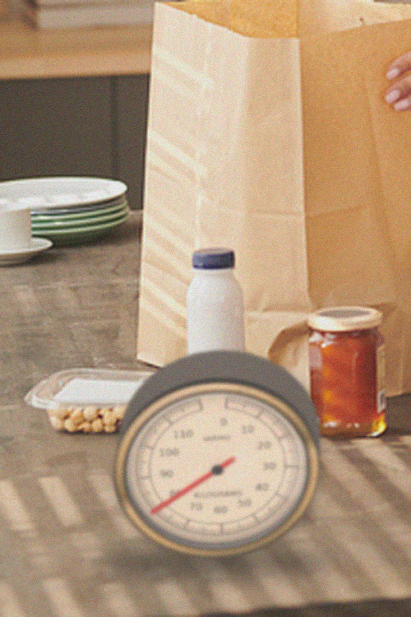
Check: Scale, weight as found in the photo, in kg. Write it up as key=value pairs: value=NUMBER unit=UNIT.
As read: value=80 unit=kg
